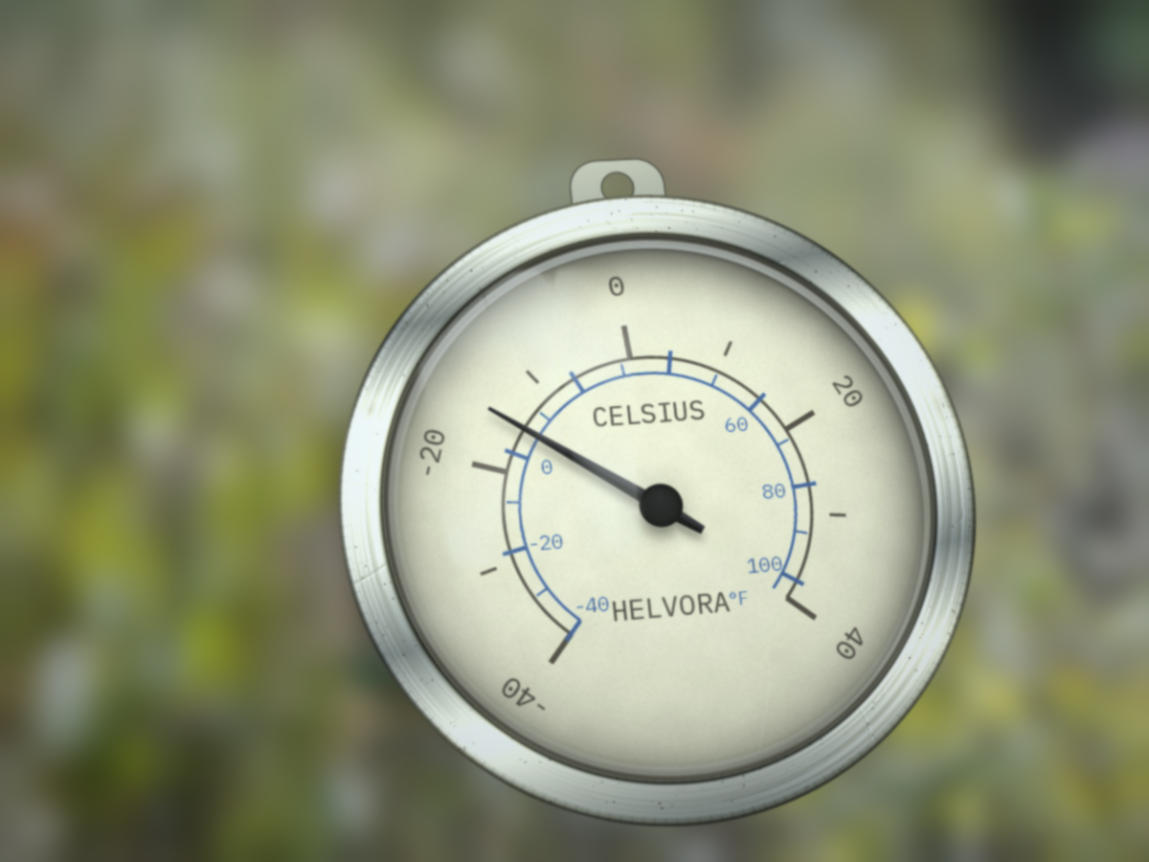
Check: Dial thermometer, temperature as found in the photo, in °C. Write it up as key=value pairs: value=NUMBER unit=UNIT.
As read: value=-15 unit=°C
